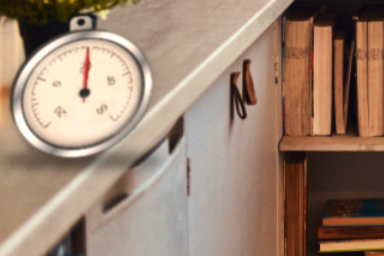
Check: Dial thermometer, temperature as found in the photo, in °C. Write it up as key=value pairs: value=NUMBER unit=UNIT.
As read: value=20 unit=°C
